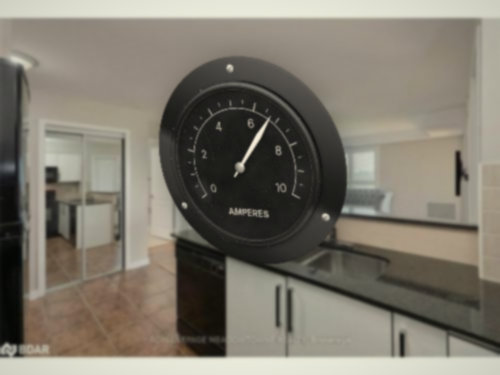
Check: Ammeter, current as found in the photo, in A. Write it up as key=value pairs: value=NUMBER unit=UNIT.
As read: value=6.75 unit=A
